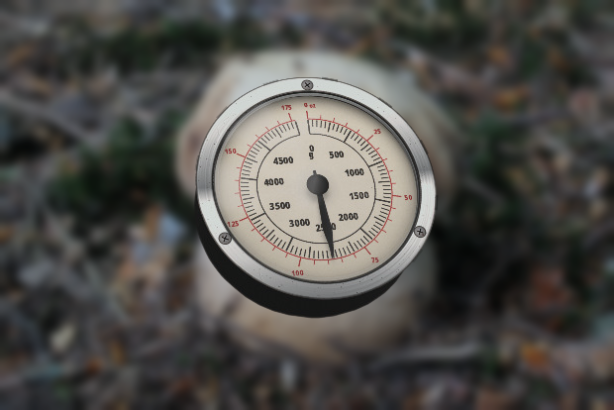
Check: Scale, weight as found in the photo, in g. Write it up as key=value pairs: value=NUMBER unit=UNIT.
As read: value=2500 unit=g
